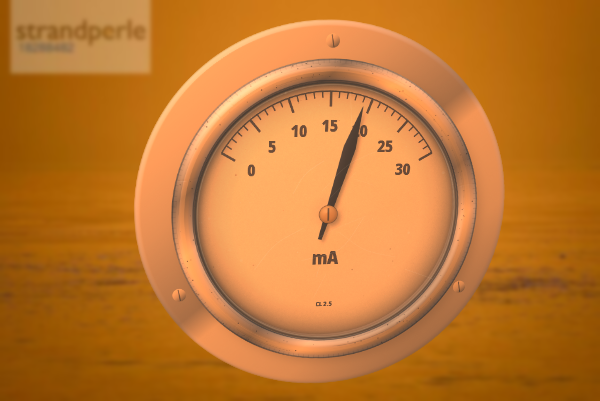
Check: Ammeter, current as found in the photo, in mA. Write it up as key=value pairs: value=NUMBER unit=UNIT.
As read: value=19 unit=mA
